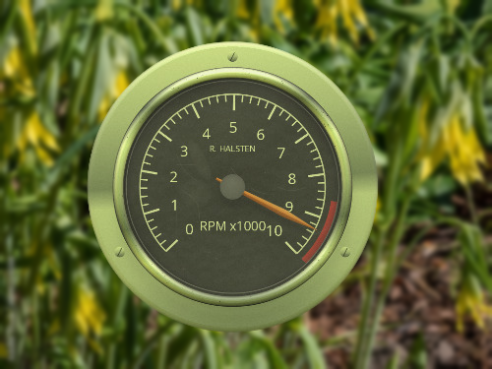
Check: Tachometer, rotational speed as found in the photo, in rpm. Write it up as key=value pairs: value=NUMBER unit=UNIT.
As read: value=9300 unit=rpm
